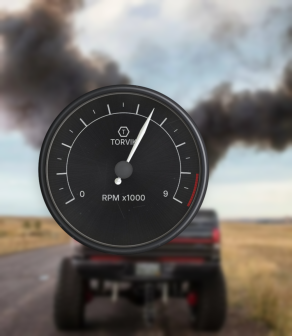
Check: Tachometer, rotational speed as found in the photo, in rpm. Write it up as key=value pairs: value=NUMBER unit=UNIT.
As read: value=5500 unit=rpm
